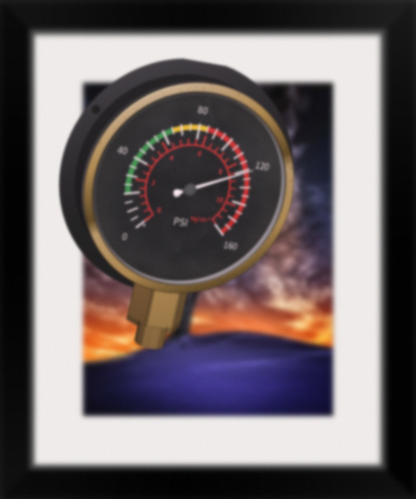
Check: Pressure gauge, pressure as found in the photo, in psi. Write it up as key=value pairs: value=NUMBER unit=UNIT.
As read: value=120 unit=psi
